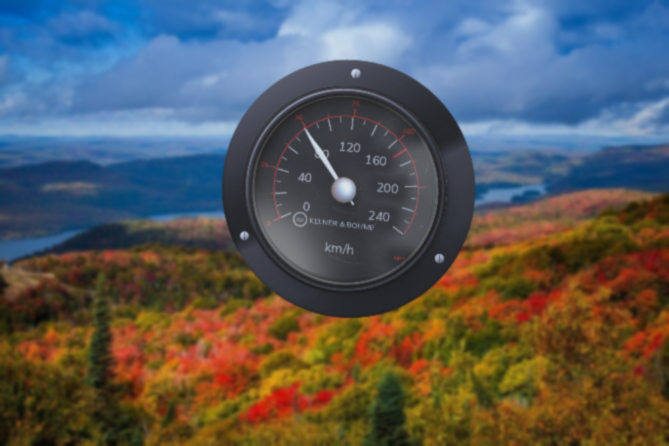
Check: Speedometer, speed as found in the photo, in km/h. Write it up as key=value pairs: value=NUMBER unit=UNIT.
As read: value=80 unit=km/h
